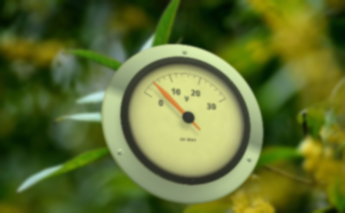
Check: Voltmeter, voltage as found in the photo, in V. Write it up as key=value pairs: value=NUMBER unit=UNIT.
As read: value=4 unit=V
